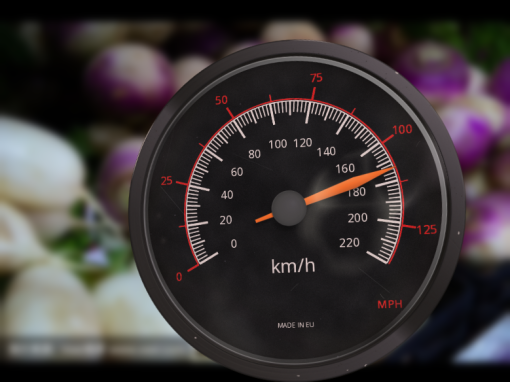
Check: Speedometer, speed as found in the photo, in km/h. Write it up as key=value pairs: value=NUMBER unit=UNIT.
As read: value=174 unit=km/h
